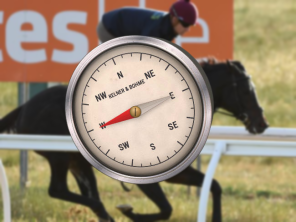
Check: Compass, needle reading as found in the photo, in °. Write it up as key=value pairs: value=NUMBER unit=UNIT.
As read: value=270 unit=°
